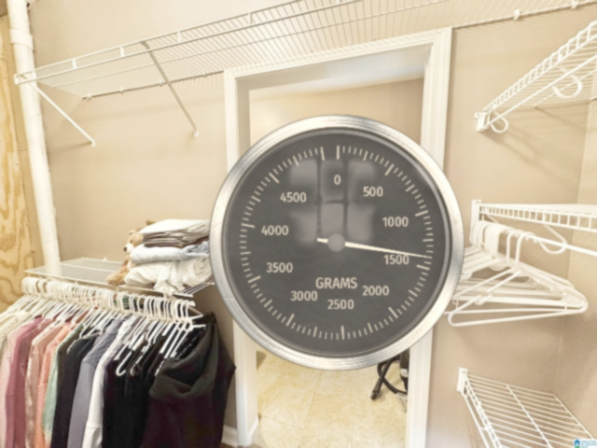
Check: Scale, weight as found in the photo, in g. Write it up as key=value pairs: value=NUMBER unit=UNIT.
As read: value=1400 unit=g
